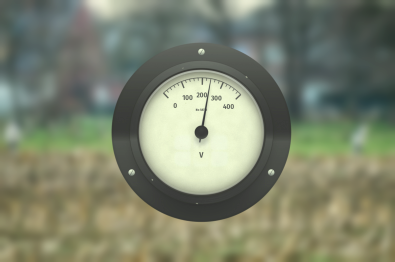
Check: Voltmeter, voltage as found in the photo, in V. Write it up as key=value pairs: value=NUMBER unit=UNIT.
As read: value=240 unit=V
